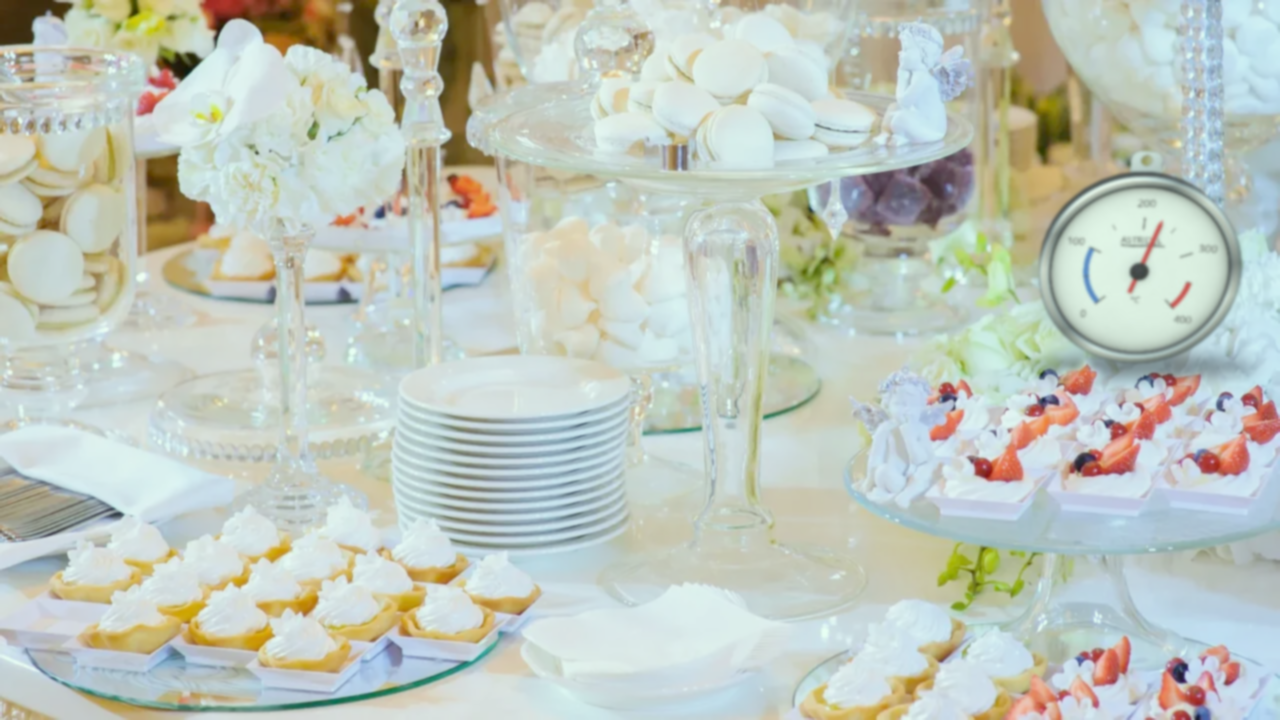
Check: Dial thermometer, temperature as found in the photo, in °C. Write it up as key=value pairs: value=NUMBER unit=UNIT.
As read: value=225 unit=°C
